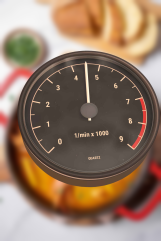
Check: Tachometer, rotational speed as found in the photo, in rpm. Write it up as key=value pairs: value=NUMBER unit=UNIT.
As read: value=4500 unit=rpm
